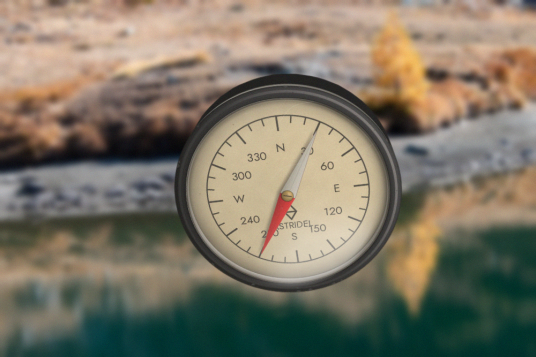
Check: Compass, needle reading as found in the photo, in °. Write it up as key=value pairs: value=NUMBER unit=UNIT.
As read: value=210 unit=°
